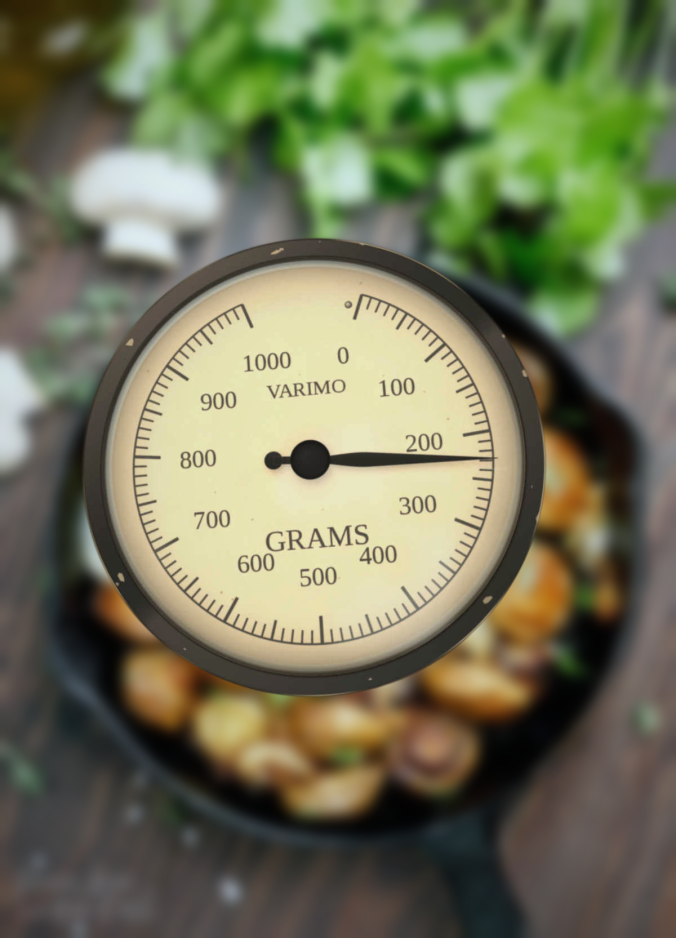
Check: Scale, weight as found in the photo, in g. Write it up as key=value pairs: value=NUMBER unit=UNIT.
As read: value=230 unit=g
